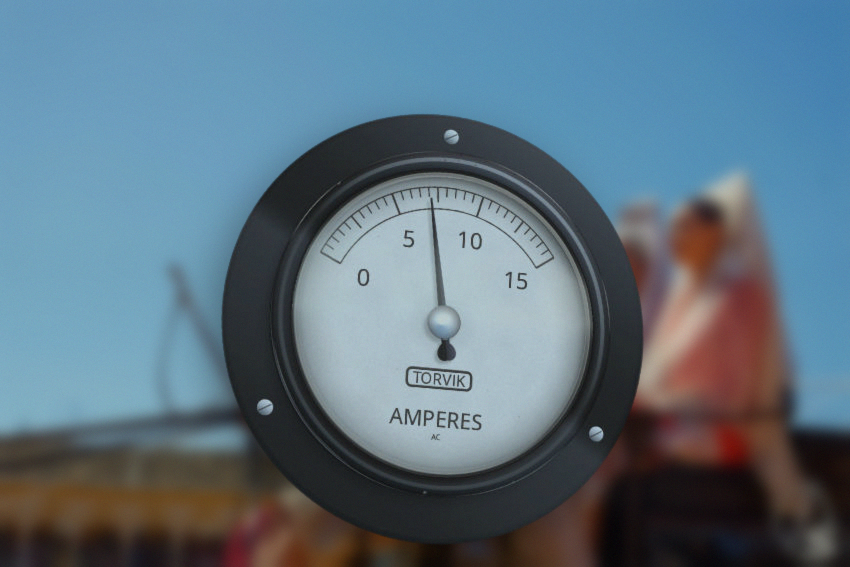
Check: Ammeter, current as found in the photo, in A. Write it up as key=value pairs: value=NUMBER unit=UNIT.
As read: value=7 unit=A
